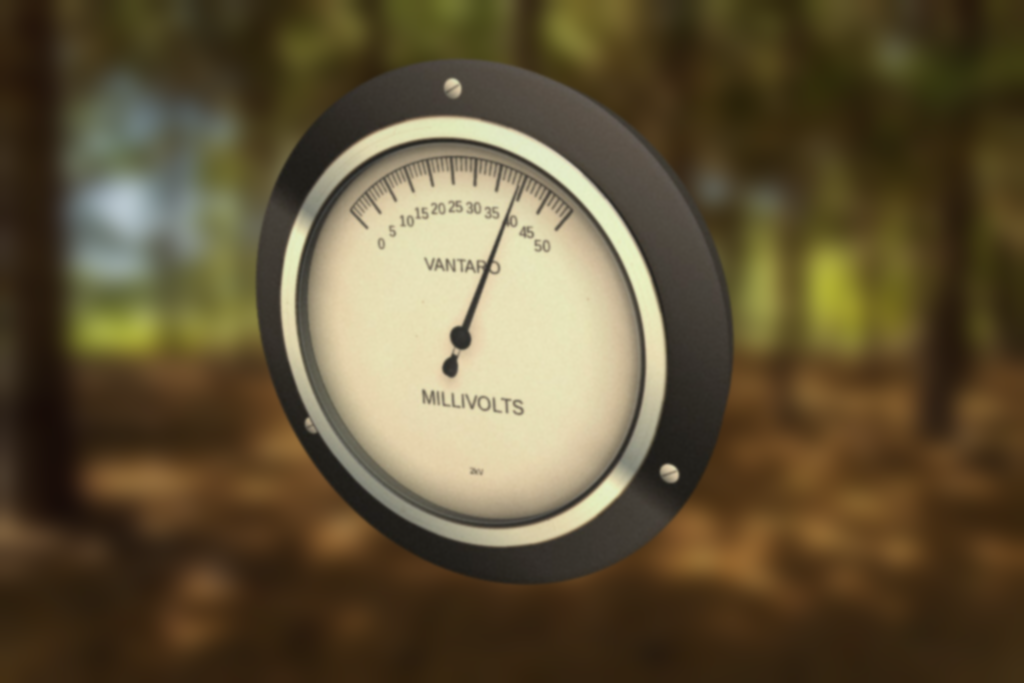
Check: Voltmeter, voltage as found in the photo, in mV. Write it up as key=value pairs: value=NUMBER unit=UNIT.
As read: value=40 unit=mV
